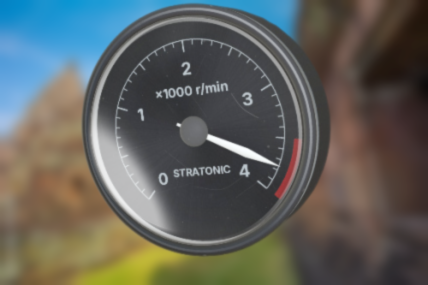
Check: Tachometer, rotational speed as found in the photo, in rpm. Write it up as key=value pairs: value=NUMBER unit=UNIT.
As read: value=3750 unit=rpm
